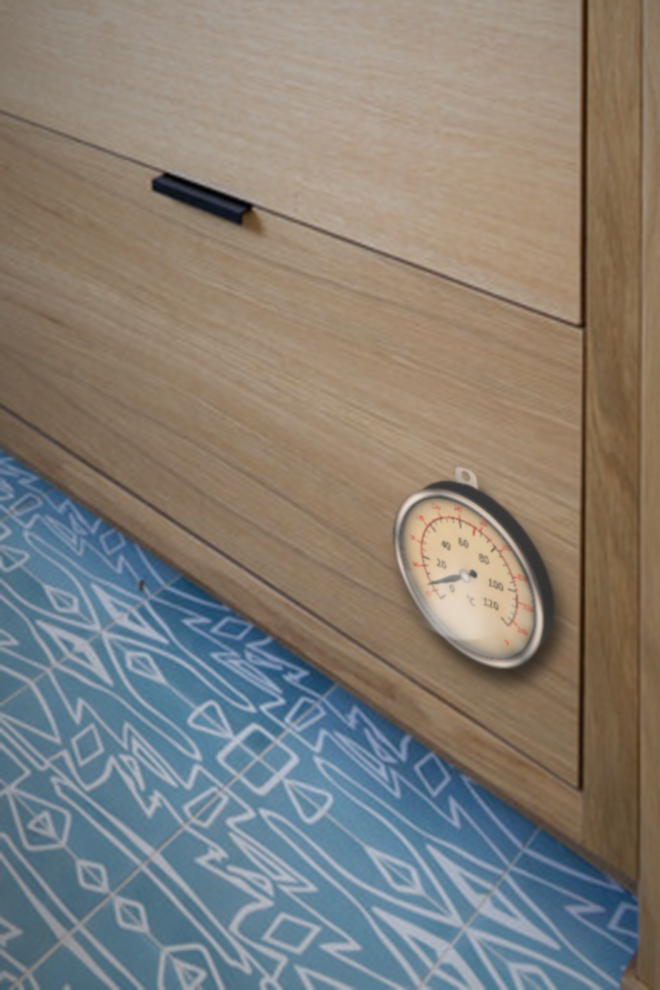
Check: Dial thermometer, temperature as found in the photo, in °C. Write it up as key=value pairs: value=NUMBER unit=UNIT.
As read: value=8 unit=°C
